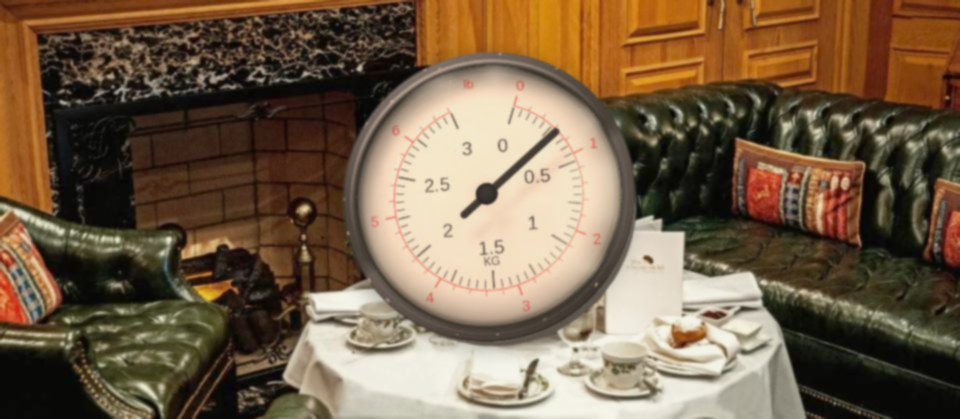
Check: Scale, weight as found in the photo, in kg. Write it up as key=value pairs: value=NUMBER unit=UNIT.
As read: value=0.3 unit=kg
